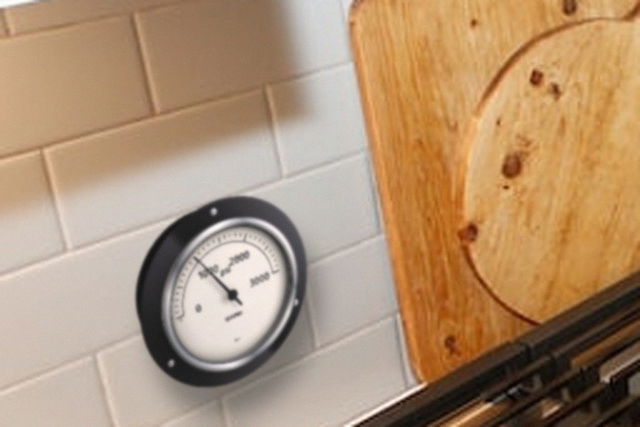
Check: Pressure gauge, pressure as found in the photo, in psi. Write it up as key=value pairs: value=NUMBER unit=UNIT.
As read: value=1000 unit=psi
